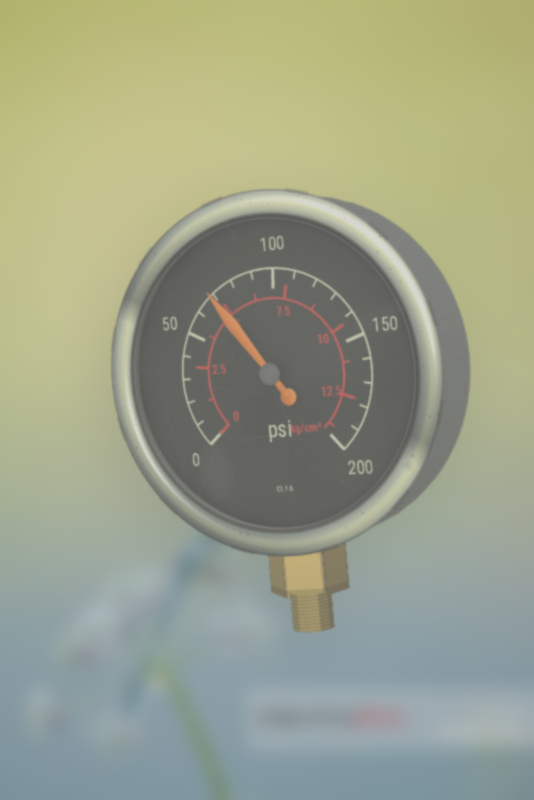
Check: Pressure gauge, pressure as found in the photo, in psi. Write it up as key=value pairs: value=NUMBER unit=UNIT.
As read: value=70 unit=psi
